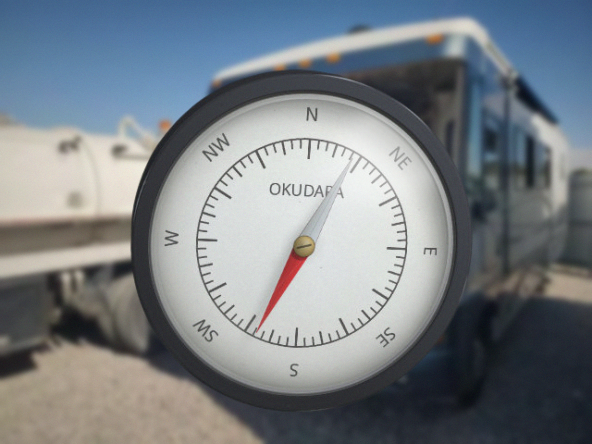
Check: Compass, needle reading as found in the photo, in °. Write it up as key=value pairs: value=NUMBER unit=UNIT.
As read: value=205 unit=°
